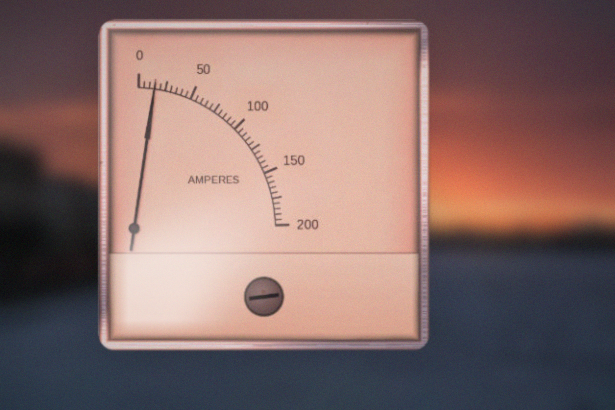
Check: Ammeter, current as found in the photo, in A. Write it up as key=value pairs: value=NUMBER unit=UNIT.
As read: value=15 unit=A
